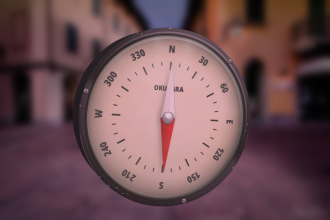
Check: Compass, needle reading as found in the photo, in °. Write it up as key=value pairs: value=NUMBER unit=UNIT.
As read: value=180 unit=°
